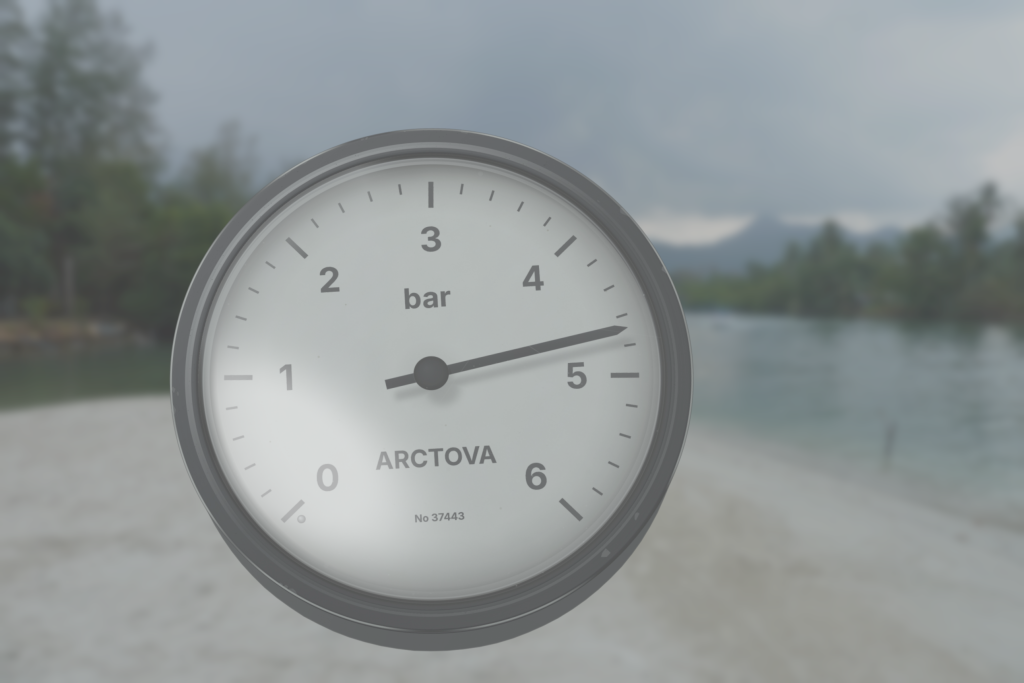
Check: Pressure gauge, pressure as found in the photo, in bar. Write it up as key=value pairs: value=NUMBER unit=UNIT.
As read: value=4.7 unit=bar
